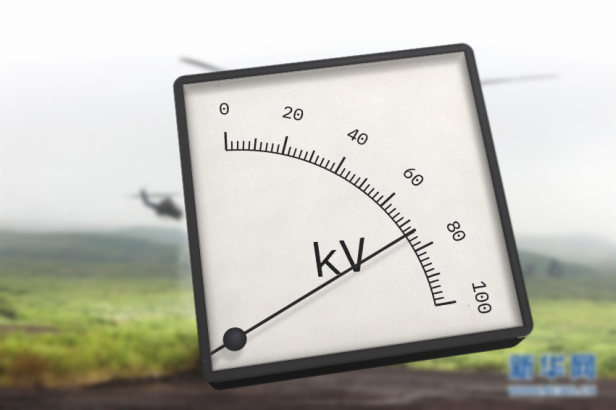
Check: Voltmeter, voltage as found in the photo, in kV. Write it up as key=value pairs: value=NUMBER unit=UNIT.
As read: value=74 unit=kV
